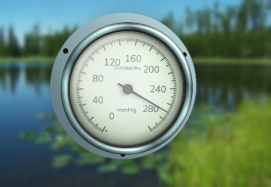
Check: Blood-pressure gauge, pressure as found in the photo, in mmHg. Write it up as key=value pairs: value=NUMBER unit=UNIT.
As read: value=270 unit=mmHg
